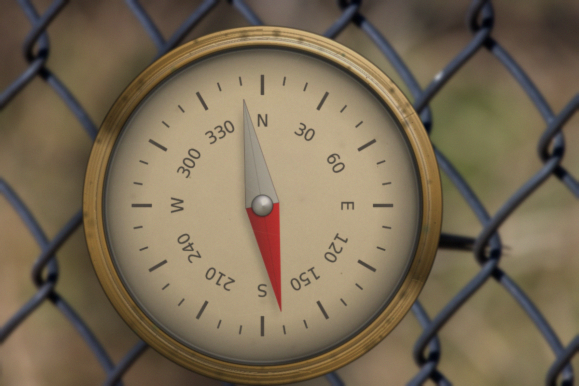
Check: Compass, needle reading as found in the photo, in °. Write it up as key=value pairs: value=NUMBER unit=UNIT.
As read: value=170 unit=°
